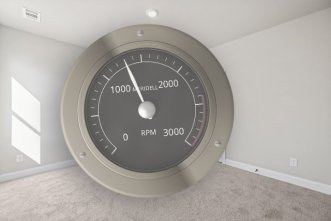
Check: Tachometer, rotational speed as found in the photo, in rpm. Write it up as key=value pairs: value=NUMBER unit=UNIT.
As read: value=1300 unit=rpm
